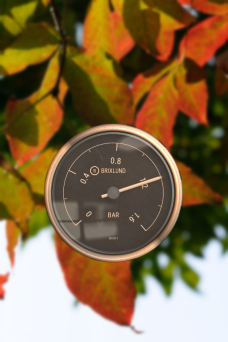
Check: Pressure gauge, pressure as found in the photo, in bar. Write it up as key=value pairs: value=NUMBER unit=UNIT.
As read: value=1.2 unit=bar
